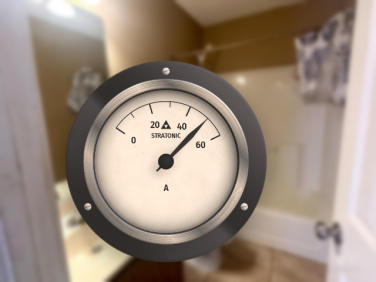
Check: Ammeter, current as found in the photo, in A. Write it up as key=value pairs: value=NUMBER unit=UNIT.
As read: value=50 unit=A
